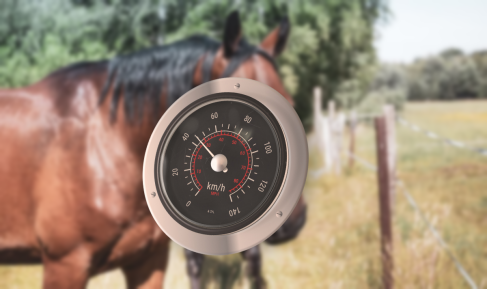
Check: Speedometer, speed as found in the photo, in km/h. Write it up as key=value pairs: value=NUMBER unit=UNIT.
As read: value=45 unit=km/h
